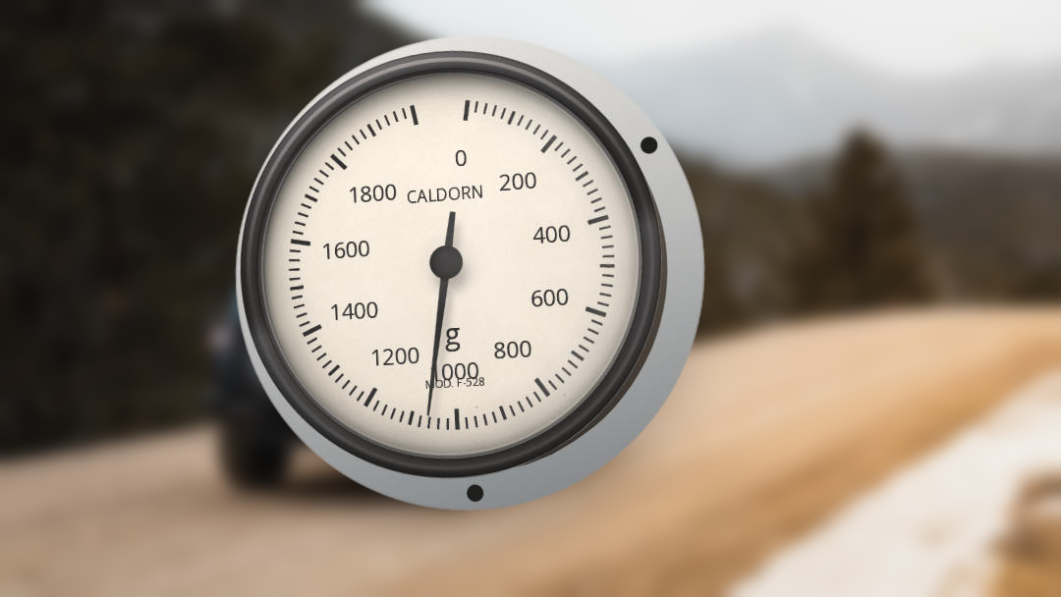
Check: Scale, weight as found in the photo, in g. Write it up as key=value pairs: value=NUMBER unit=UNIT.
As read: value=1060 unit=g
